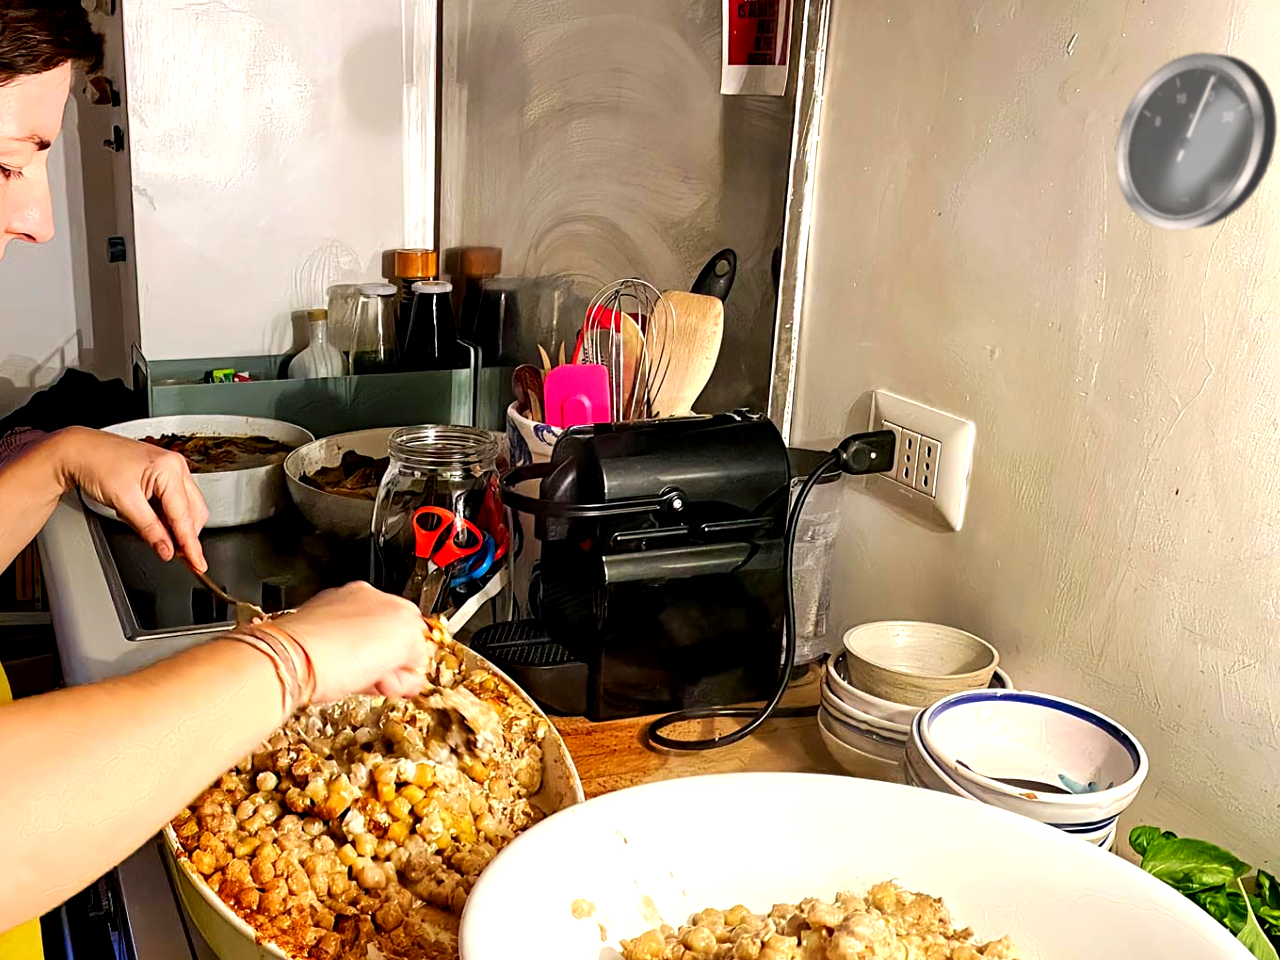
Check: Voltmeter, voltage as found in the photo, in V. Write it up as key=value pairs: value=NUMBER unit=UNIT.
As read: value=20 unit=V
